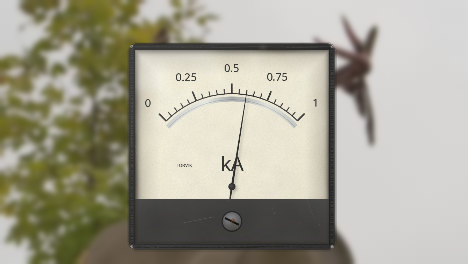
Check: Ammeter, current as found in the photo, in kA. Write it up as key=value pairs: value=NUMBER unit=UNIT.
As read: value=0.6 unit=kA
